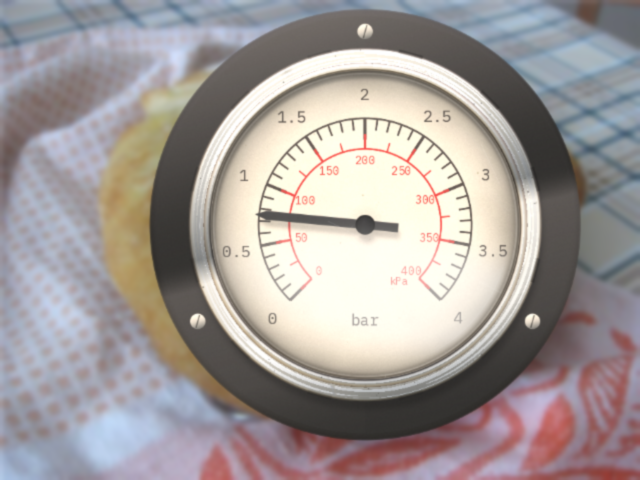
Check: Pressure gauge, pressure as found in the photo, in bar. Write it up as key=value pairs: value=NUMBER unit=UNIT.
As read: value=0.75 unit=bar
